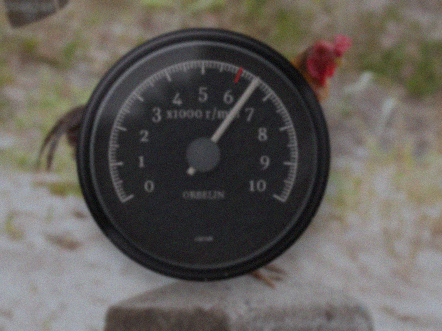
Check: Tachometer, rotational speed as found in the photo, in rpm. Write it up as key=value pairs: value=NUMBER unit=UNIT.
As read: value=6500 unit=rpm
